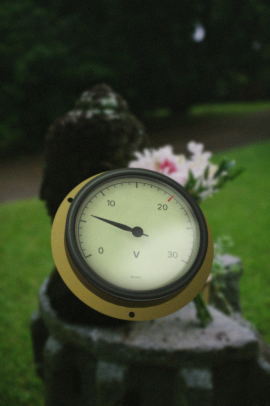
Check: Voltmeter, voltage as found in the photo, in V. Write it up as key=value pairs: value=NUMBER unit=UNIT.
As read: value=6 unit=V
